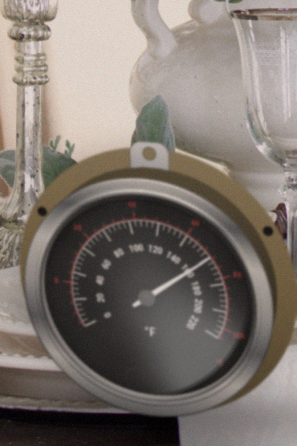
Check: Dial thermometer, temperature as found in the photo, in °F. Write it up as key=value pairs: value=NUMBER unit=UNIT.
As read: value=160 unit=°F
